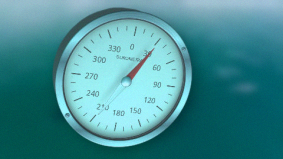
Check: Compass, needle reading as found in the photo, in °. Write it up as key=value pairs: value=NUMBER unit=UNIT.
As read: value=30 unit=°
